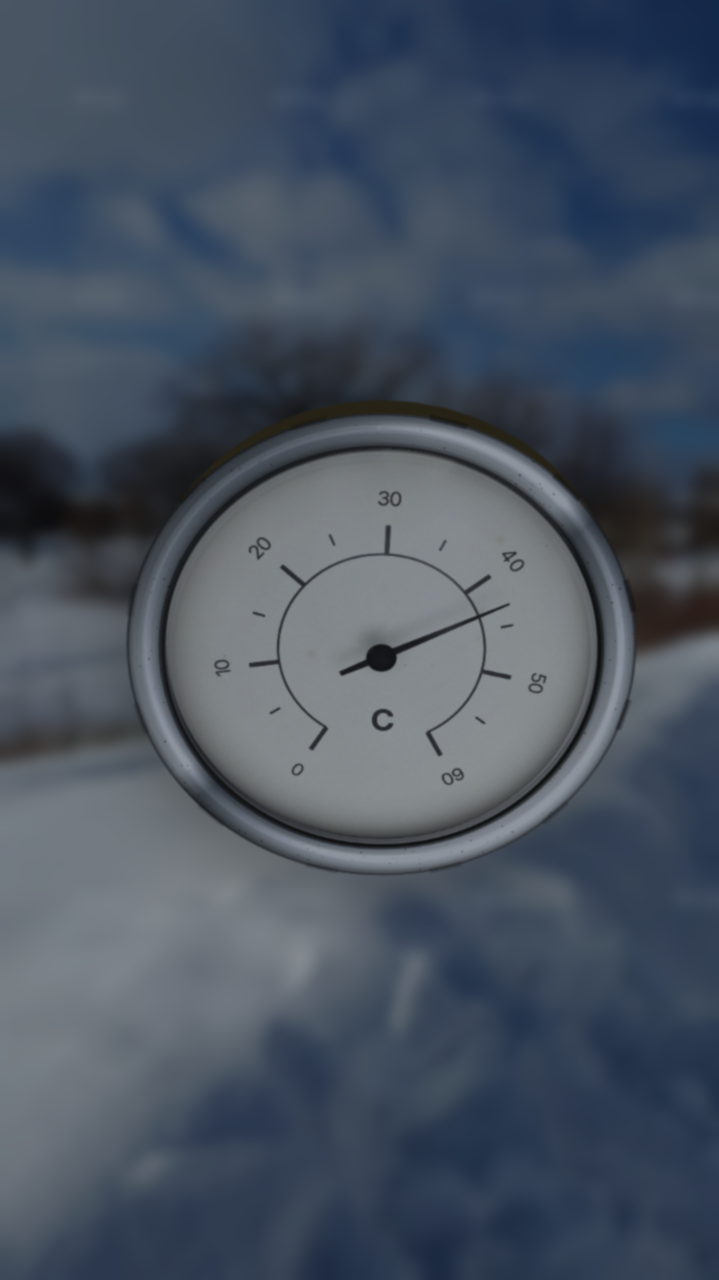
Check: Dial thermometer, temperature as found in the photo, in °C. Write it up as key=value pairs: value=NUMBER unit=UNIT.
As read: value=42.5 unit=°C
